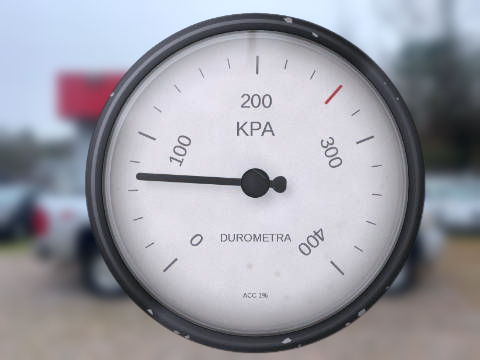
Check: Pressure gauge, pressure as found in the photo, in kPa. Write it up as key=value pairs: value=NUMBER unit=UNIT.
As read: value=70 unit=kPa
